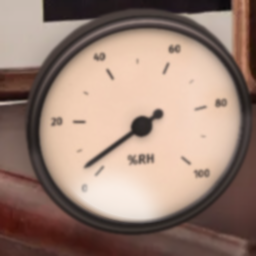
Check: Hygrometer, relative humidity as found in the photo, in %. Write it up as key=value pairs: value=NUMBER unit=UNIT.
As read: value=5 unit=%
